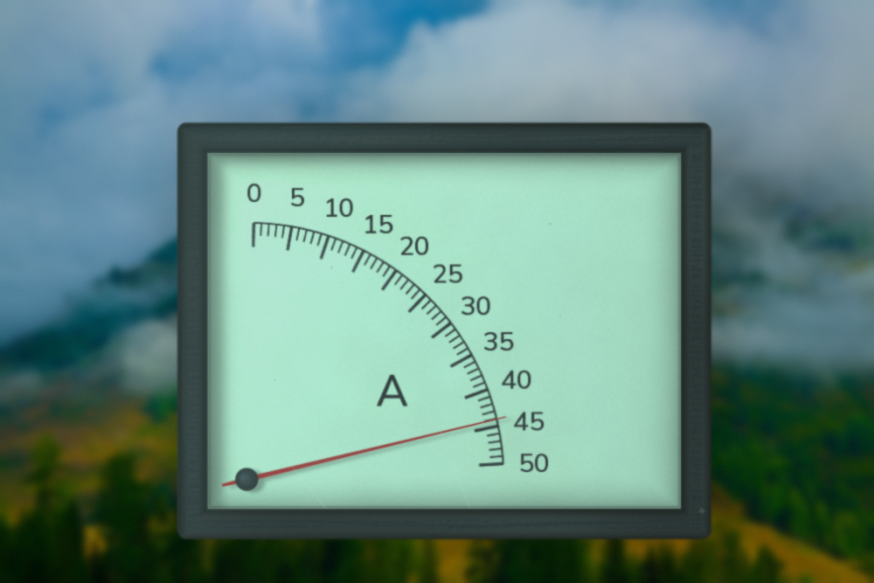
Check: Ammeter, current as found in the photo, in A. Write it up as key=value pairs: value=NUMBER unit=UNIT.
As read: value=44 unit=A
